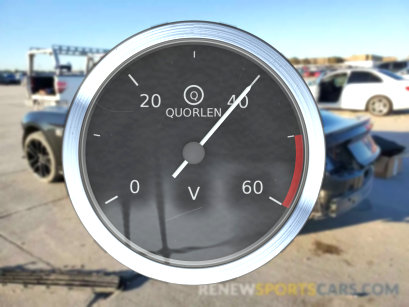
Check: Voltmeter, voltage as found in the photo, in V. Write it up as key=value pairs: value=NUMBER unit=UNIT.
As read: value=40 unit=V
